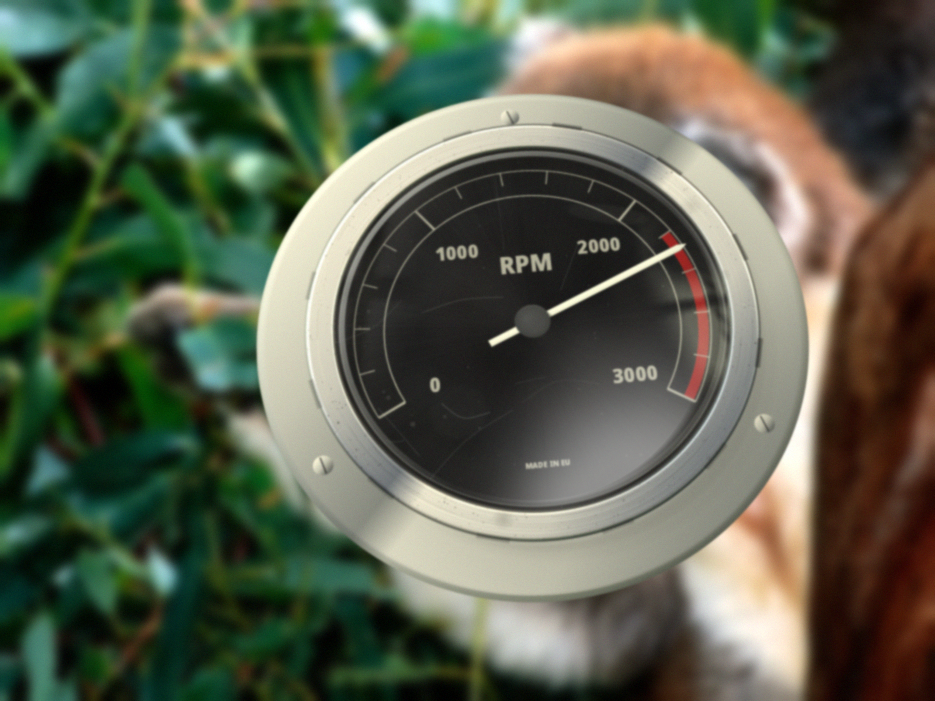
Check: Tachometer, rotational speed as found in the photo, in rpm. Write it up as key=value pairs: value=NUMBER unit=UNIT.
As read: value=2300 unit=rpm
